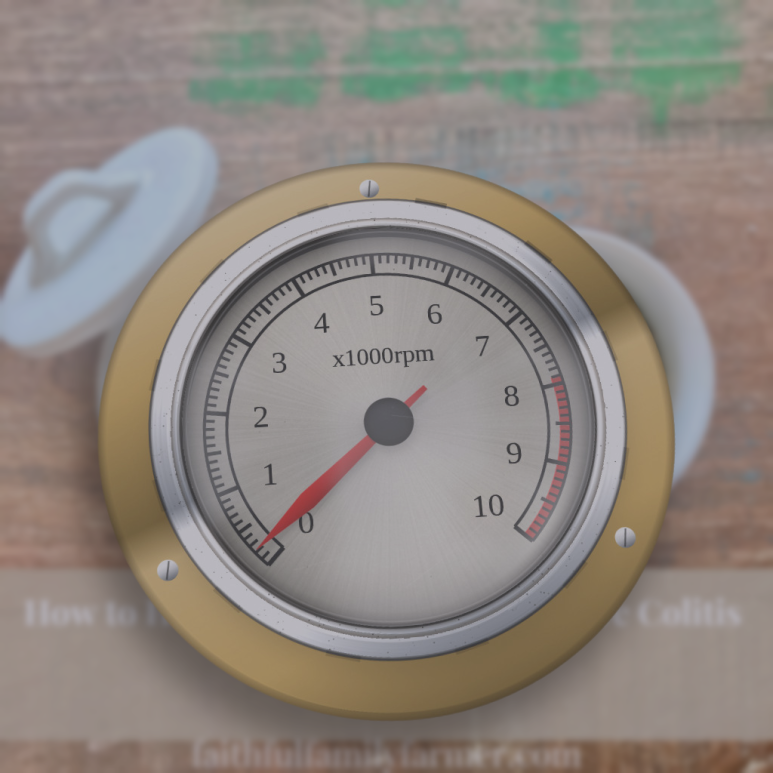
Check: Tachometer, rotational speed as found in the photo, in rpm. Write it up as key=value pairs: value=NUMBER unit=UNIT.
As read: value=200 unit=rpm
